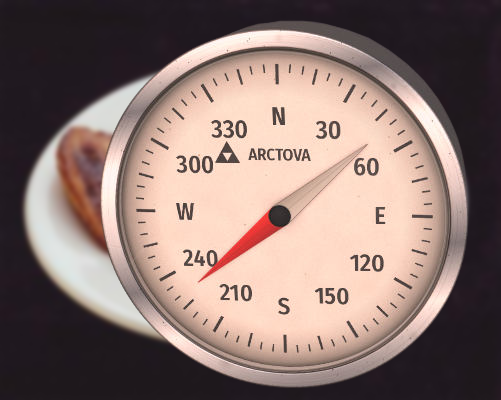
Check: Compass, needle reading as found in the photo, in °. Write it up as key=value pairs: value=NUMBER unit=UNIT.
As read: value=230 unit=°
